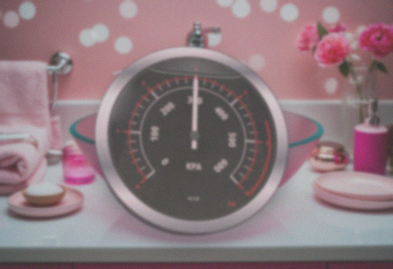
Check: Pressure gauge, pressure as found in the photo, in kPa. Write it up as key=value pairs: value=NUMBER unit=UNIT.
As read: value=300 unit=kPa
